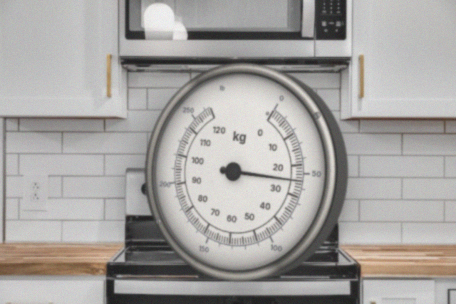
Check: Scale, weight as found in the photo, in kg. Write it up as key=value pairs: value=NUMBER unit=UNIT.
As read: value=25 unit=kg
